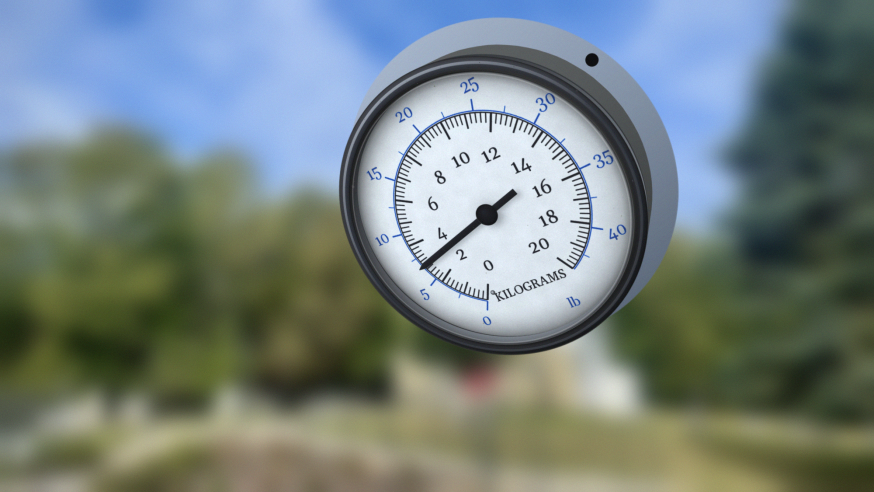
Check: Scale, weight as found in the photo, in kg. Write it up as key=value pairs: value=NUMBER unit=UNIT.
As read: value=3 unit=kg
